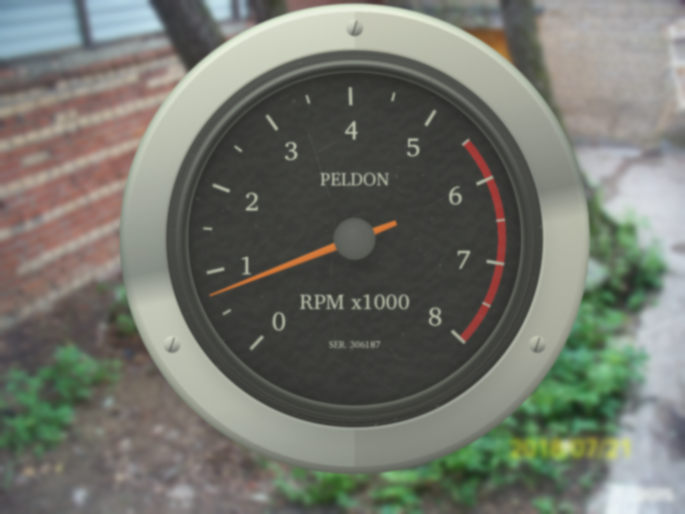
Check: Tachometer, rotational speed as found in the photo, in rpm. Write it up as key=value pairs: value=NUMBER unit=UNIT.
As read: value=750 unit=rpm
